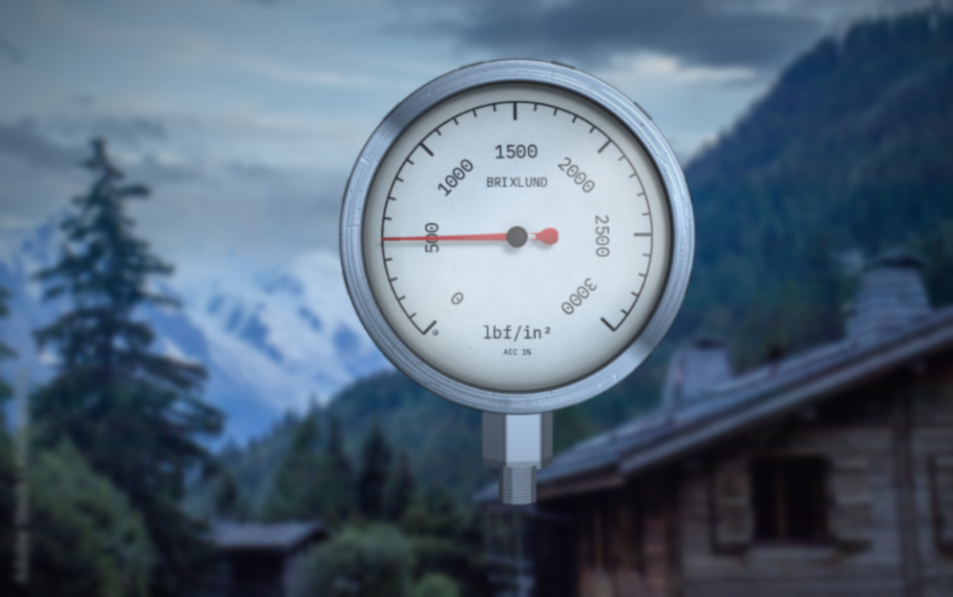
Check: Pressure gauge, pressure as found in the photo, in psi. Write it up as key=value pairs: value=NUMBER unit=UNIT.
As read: value=500 unit=psi
